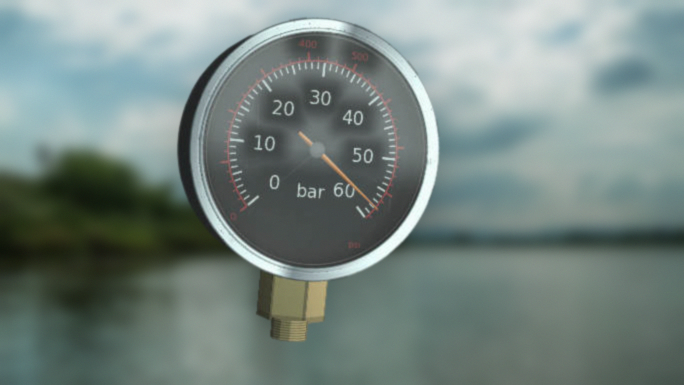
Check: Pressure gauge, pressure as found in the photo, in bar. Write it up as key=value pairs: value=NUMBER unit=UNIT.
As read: value=58 unit=bar
